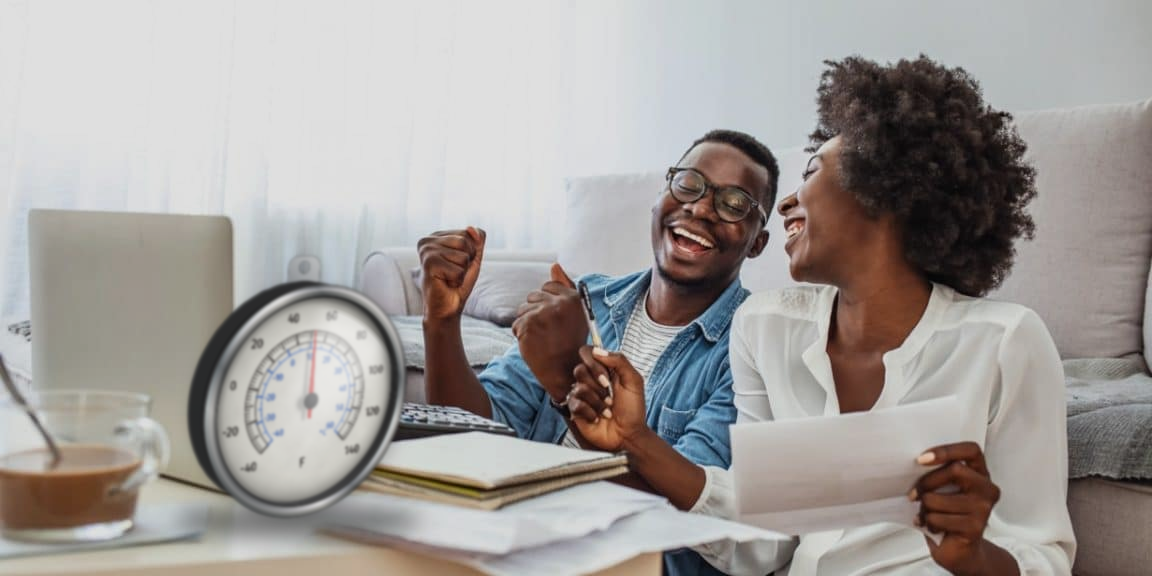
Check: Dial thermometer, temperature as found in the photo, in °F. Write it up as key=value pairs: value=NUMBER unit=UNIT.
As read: value=50 unit=°F
